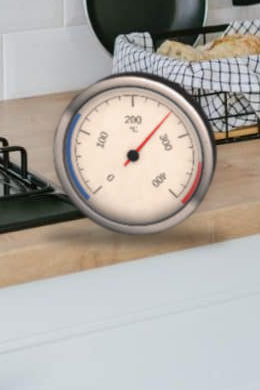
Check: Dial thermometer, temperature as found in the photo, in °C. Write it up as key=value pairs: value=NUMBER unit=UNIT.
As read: value=260 unit=°C
